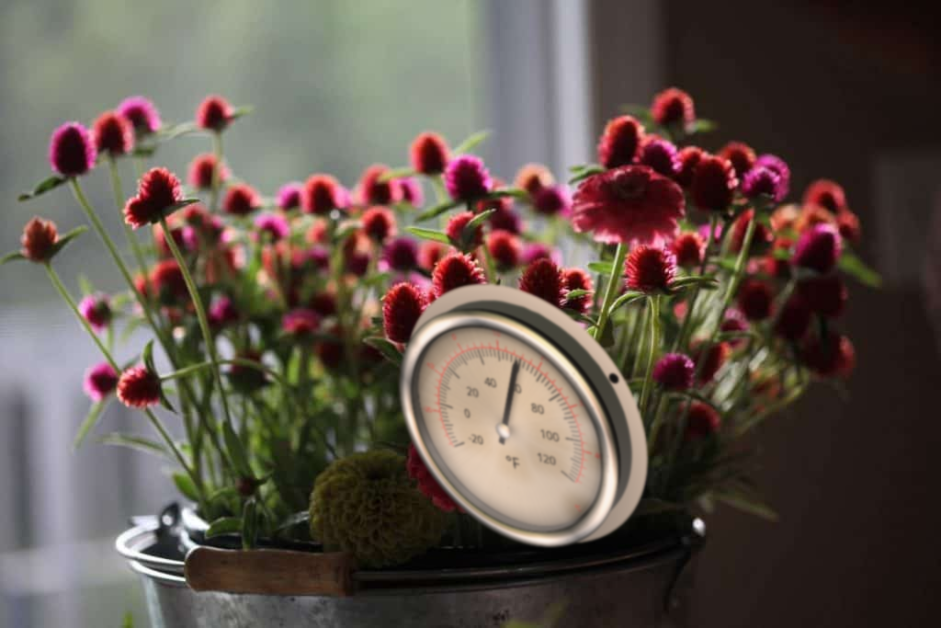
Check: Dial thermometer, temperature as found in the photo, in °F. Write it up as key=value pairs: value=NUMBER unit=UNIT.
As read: value=60 unit=°F
